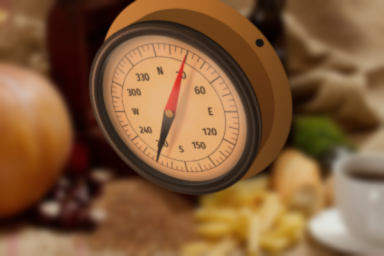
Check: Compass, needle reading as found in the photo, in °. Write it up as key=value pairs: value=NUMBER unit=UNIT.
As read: value=30 unit=°
